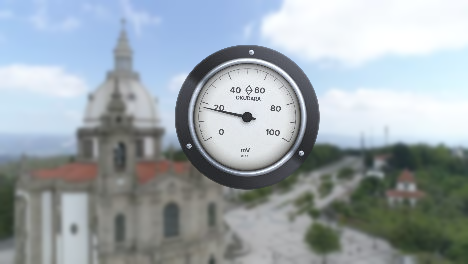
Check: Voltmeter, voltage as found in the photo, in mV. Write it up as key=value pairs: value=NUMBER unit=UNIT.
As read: value=17.5 unit=mV
